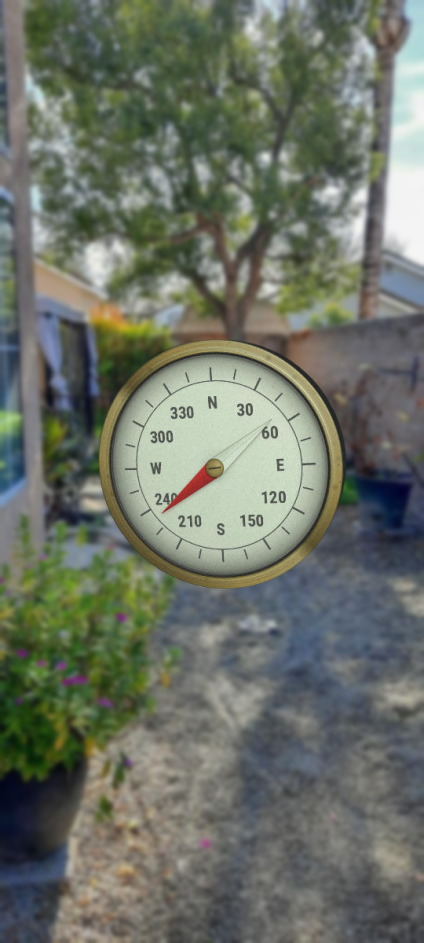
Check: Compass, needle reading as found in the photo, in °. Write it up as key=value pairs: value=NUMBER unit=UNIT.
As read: value=232.5 unit=°
